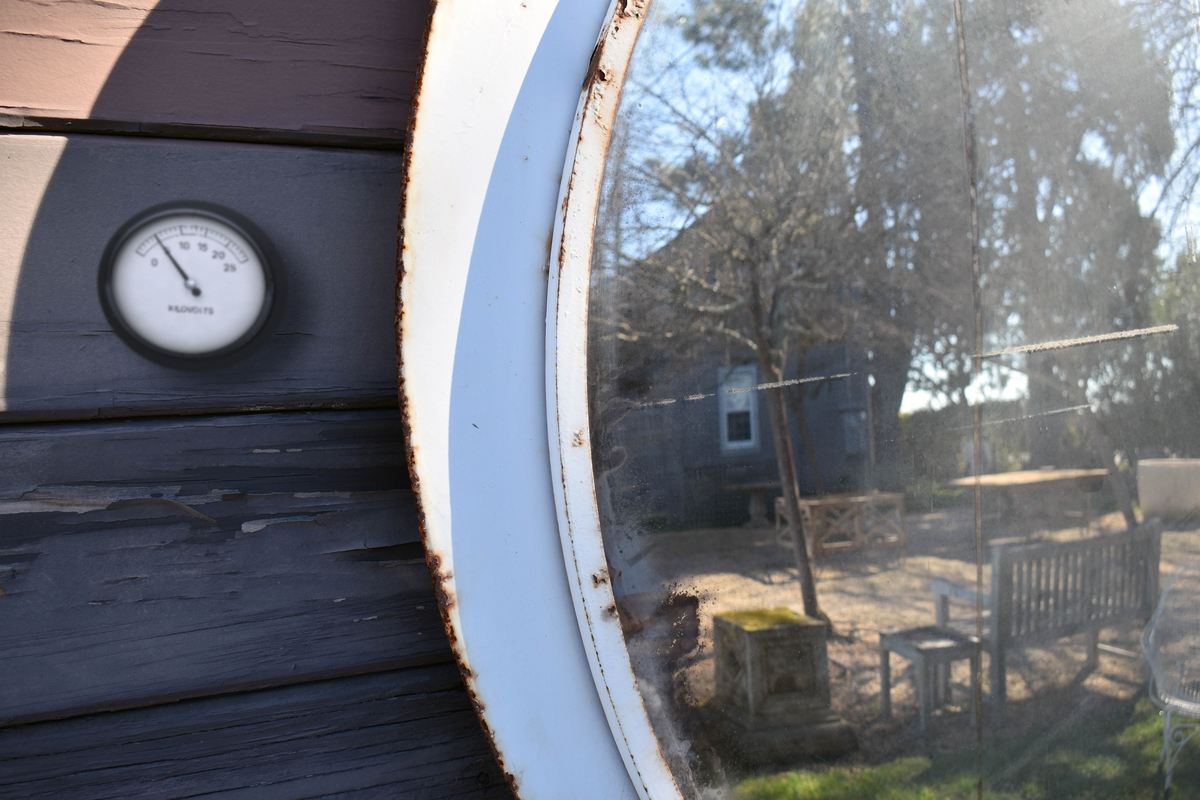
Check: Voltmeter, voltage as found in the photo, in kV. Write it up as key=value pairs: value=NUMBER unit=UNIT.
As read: value=5 unit=kV
